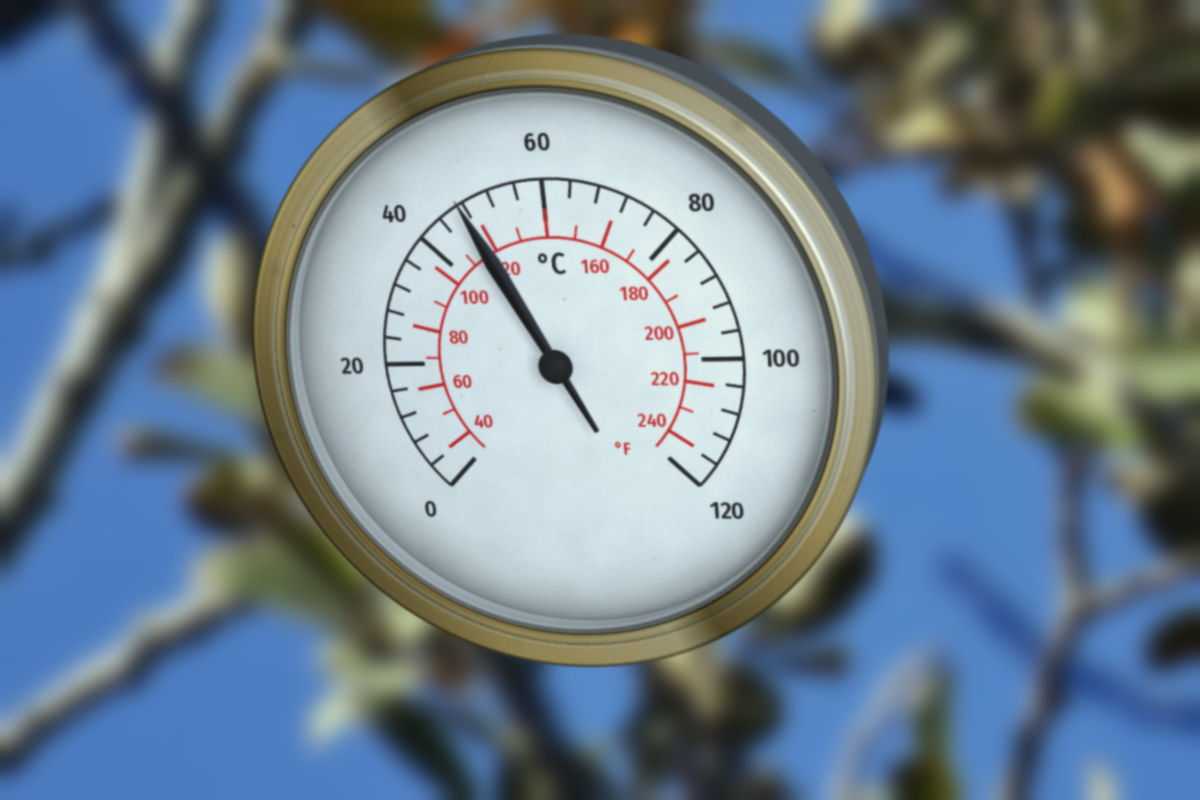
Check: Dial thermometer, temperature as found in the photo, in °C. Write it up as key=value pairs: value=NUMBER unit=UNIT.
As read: value=48 unit=°C
